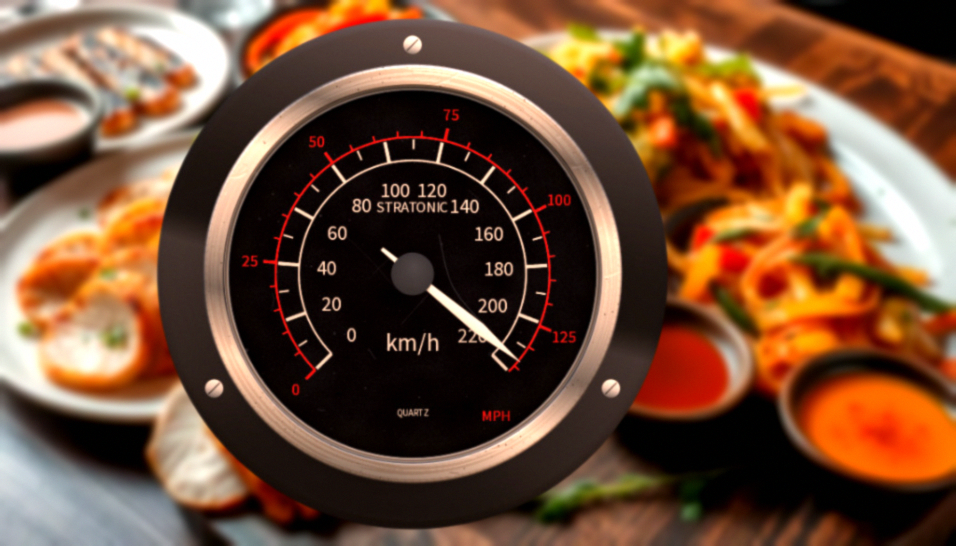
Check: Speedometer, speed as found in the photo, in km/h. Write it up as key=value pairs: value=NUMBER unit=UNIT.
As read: value=215 unit=km/h
